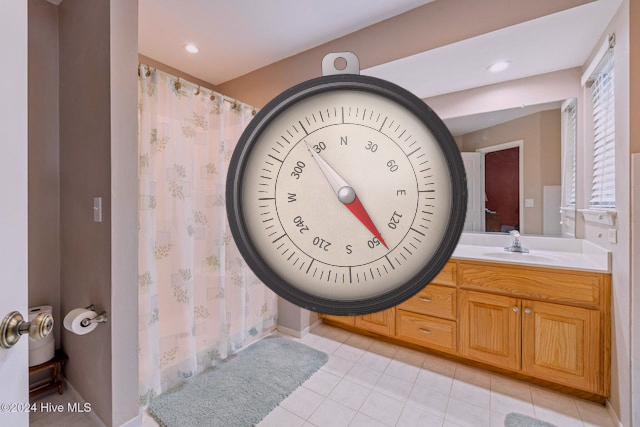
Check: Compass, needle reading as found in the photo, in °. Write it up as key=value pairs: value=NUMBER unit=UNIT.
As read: value=145 unit=°
